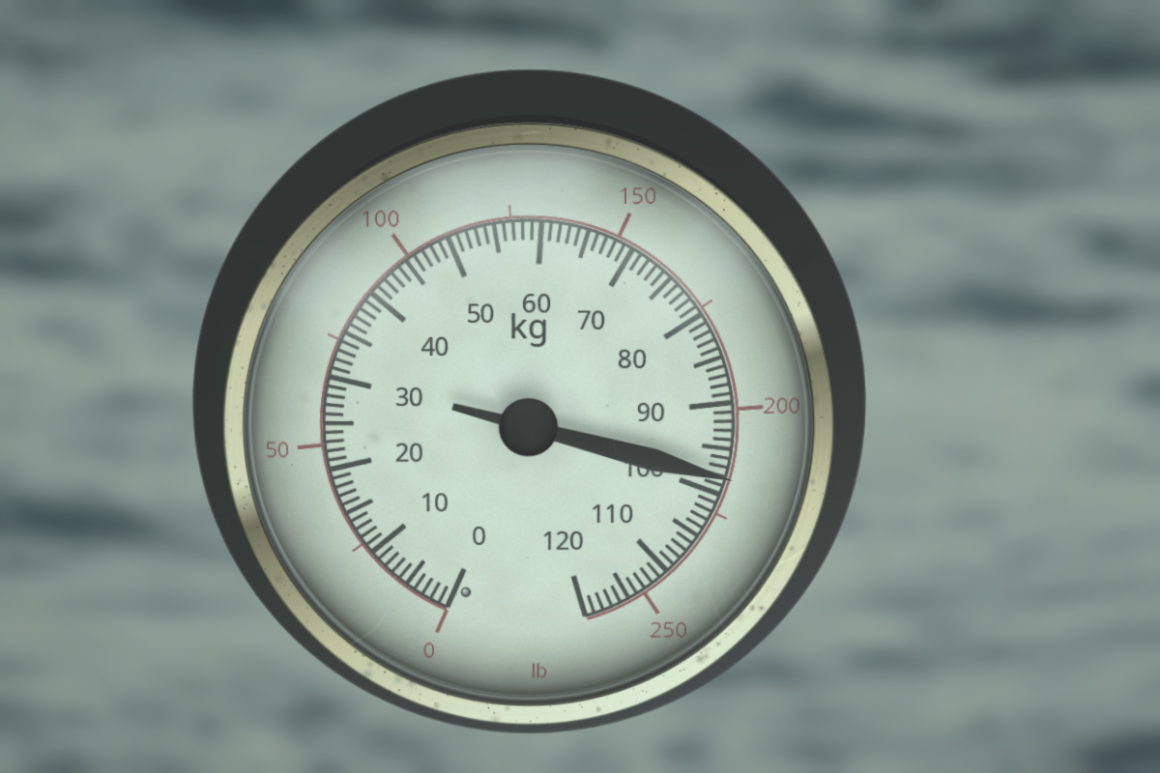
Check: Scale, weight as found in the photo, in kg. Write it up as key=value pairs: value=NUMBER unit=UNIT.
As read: value=98 unit=kg
